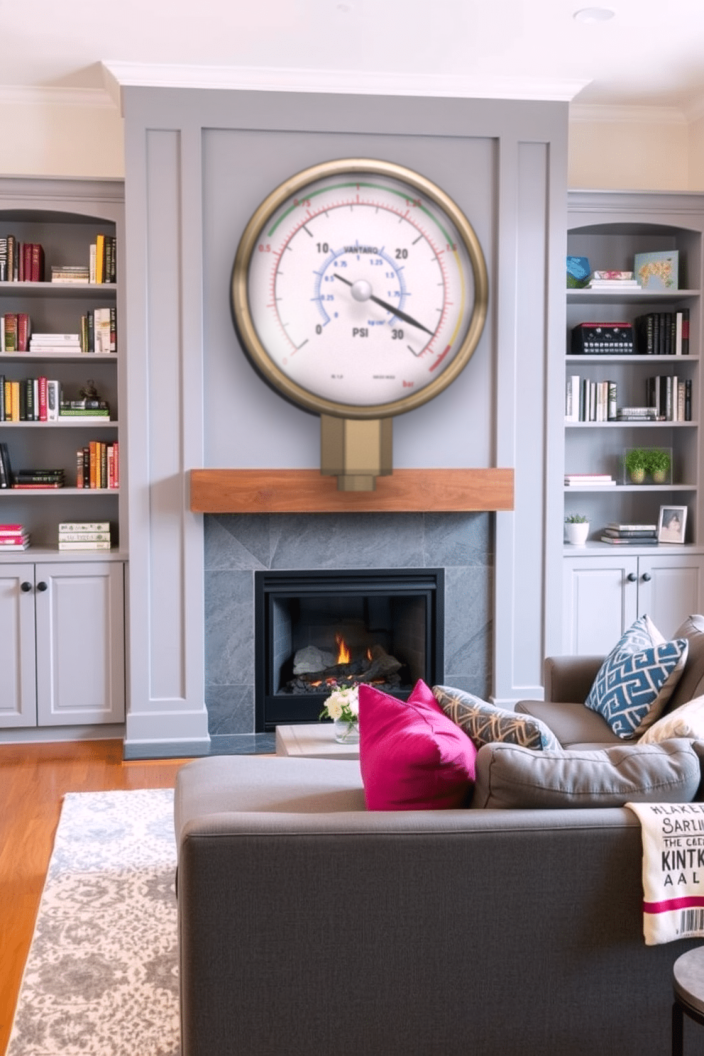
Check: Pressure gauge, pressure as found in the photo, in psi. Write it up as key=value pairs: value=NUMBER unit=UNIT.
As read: value=28 unit=psi
